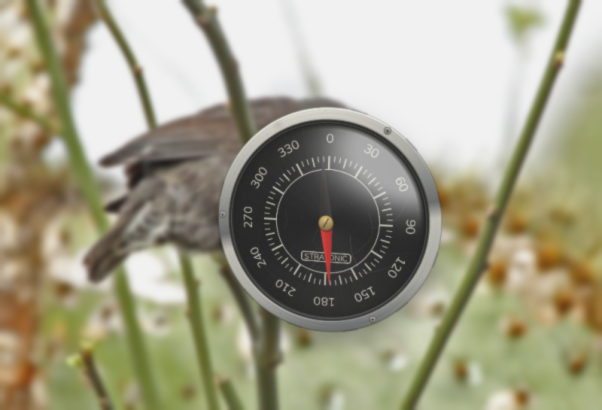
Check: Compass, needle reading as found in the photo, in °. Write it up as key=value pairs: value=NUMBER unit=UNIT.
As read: value=175 unit=°
